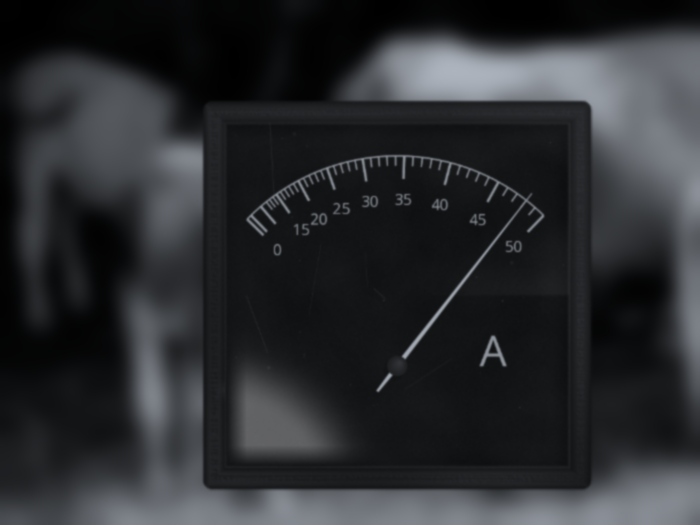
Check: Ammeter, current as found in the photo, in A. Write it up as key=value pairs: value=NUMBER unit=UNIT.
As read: value=48 unit=A
